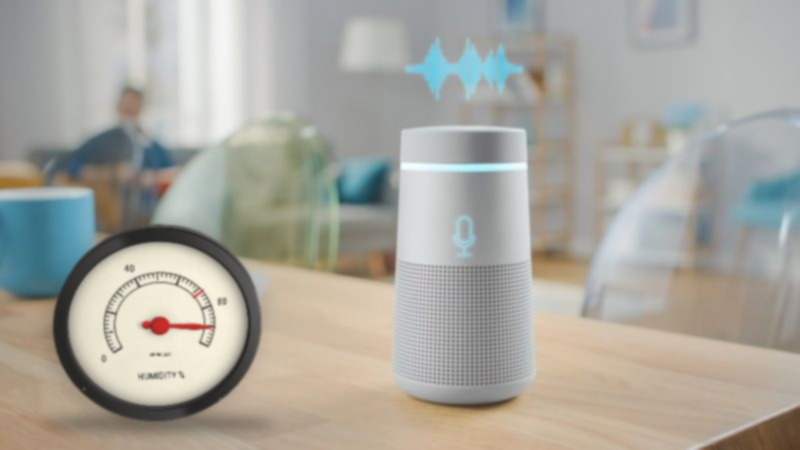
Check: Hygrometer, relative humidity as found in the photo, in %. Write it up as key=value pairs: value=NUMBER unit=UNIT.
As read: value=90 unit=%
